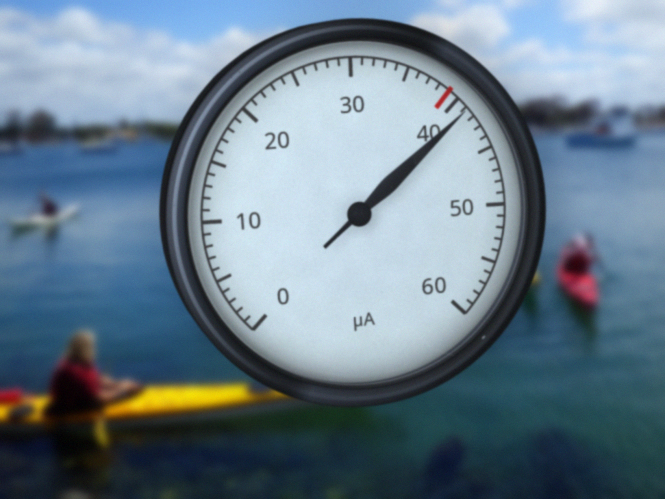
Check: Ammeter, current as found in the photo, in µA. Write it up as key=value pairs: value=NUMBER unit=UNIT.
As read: value=41 unit=µA
